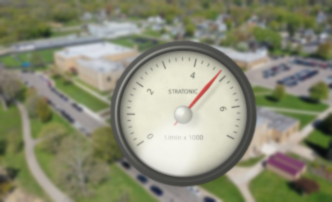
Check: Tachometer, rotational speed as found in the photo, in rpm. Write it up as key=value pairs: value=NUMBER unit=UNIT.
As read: value=4800 unit=rpm
